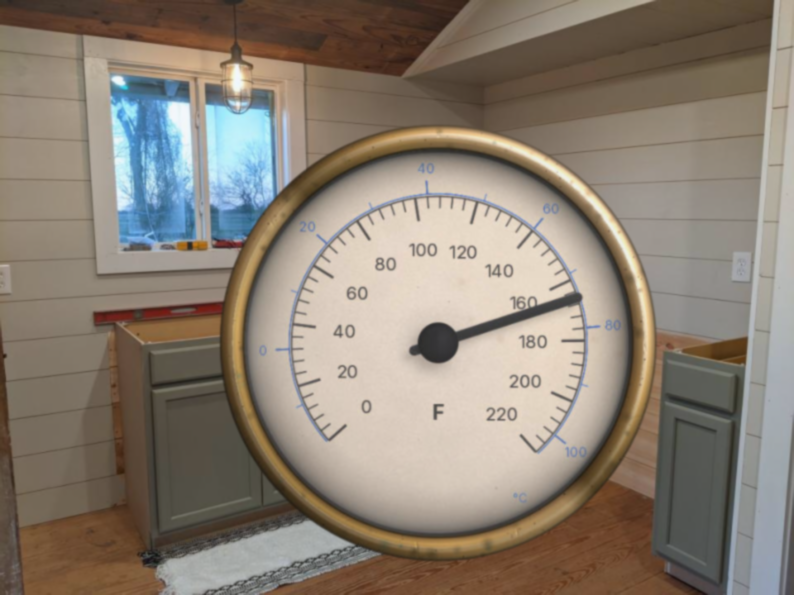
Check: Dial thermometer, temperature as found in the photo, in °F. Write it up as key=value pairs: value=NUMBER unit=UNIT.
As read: value=166 unit=°F
